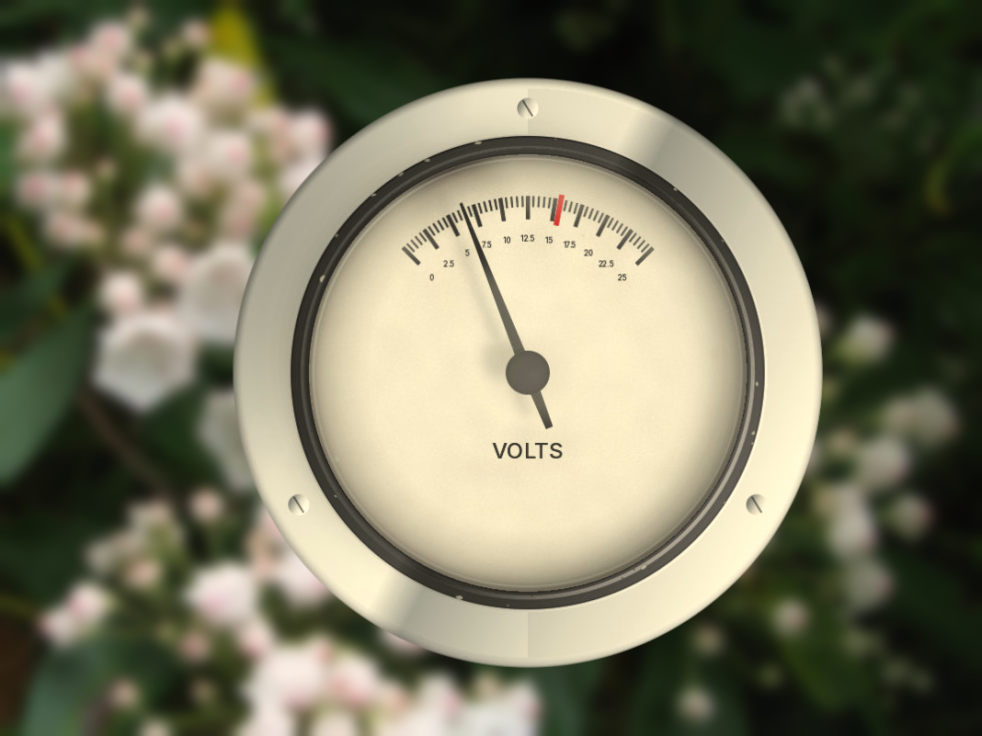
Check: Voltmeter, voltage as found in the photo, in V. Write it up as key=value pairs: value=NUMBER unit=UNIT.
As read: value=6.5 unit=V
